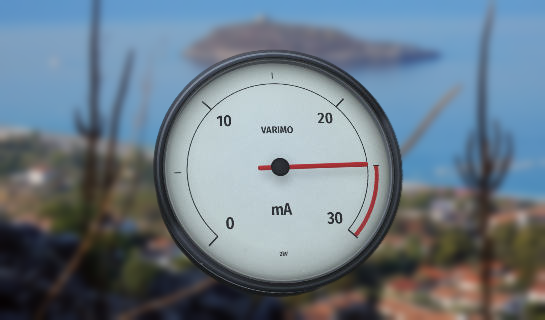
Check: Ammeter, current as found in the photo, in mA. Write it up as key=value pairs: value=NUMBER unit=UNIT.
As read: value=25 unit=mA
